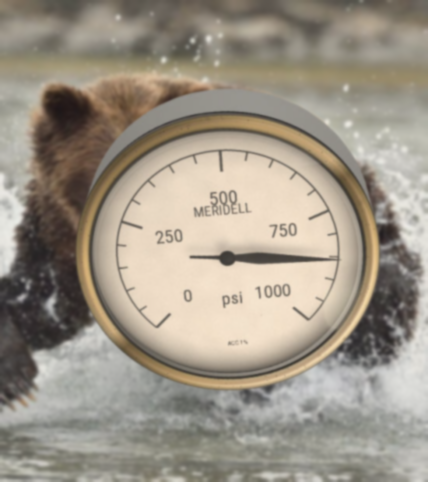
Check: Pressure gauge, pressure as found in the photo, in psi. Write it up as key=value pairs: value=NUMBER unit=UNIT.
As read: value=850 unit=psi
